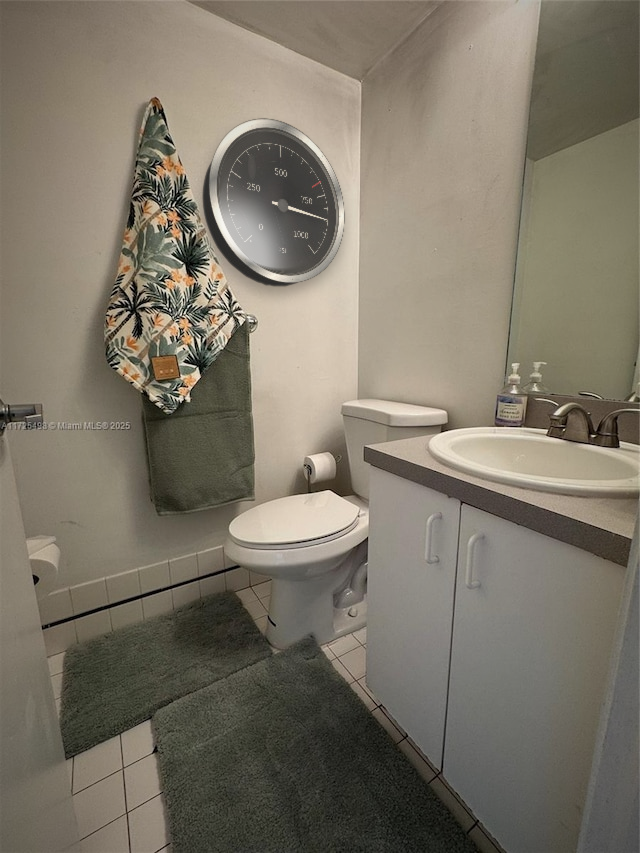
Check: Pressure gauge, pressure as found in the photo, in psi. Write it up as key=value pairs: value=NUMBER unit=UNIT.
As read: value=850 unit=psi
